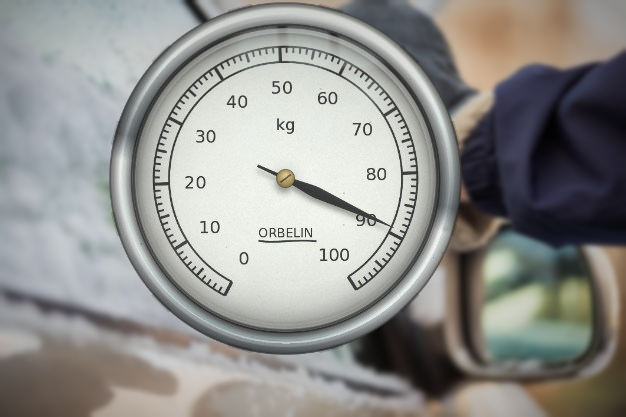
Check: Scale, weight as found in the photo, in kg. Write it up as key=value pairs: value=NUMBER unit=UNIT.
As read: value=89 unit=kg
